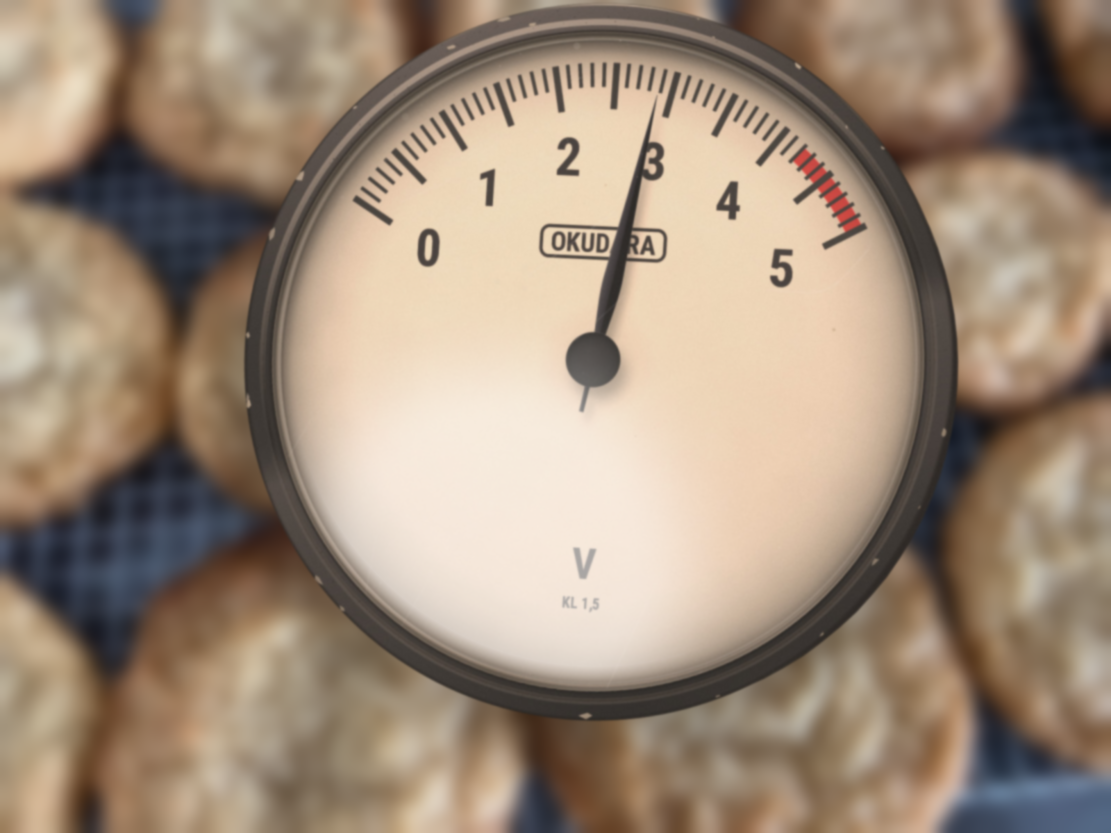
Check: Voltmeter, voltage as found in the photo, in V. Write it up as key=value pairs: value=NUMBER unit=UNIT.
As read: value=2.9 unit=V
